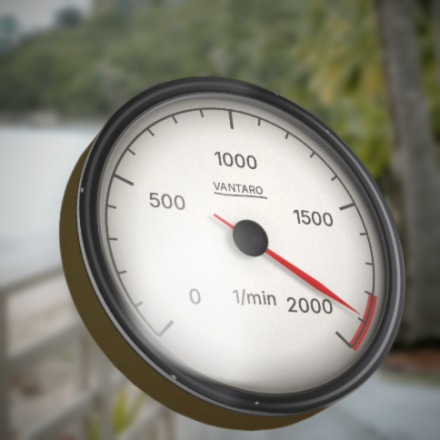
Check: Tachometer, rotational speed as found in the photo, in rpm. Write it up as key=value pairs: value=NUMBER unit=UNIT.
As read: value=1900 unit=rpm
